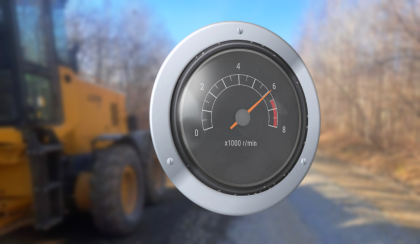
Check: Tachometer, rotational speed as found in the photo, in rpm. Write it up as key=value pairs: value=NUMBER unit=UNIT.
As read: value=6000 unit=rpm
